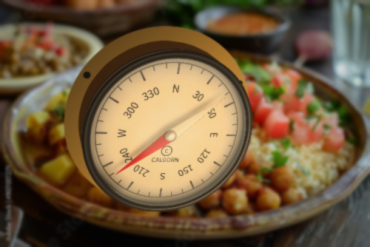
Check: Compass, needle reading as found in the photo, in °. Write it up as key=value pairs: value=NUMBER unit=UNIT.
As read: value=230 unit=°
